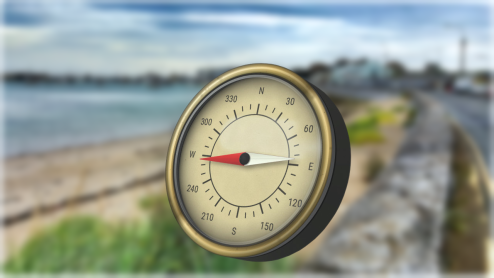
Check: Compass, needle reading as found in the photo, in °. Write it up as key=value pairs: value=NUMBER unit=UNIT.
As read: value=265 unit=°
